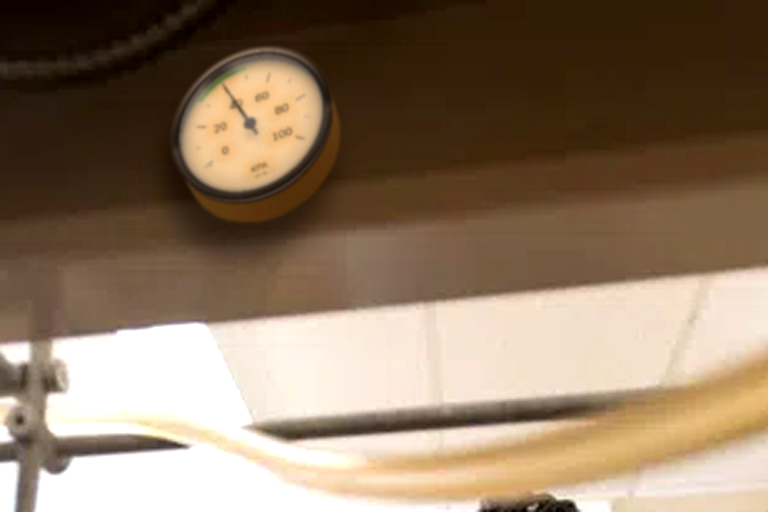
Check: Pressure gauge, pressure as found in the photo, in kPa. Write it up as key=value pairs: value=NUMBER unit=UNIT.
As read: value=40 unit=kPa
